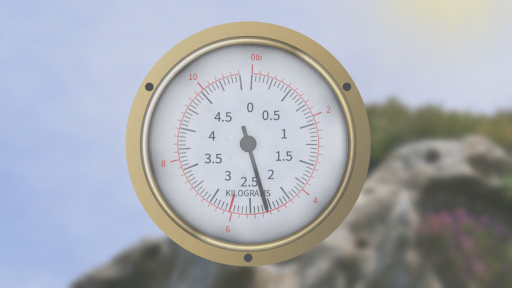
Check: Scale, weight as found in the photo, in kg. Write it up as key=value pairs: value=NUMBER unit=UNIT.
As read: value=2.3 unit=kg
